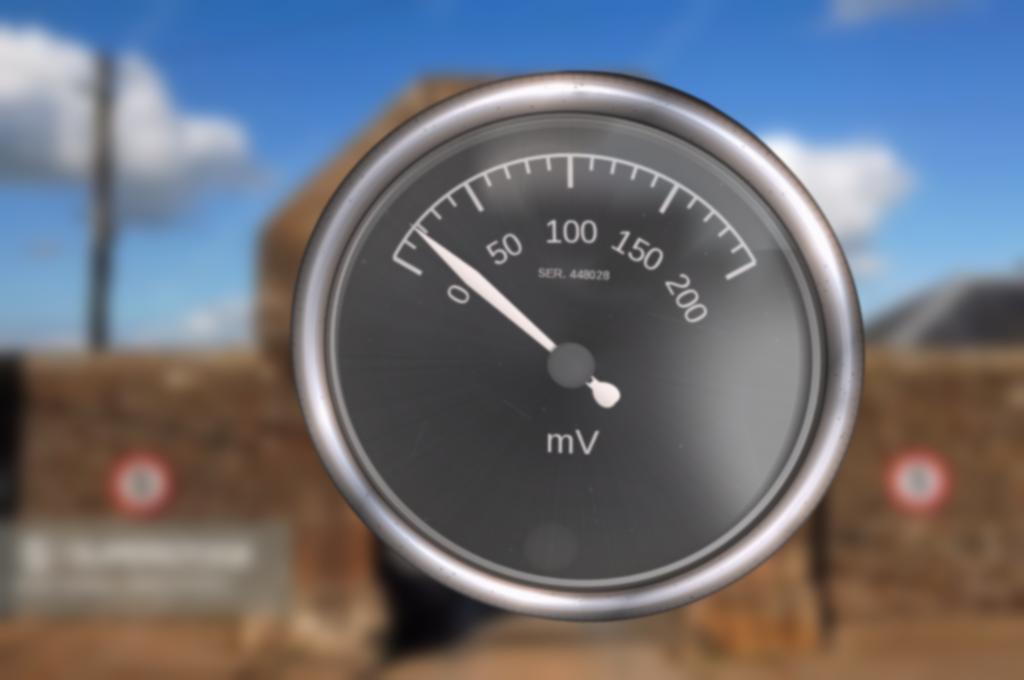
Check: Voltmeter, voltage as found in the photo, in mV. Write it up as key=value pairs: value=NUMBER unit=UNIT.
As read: value=20 unit=mV
